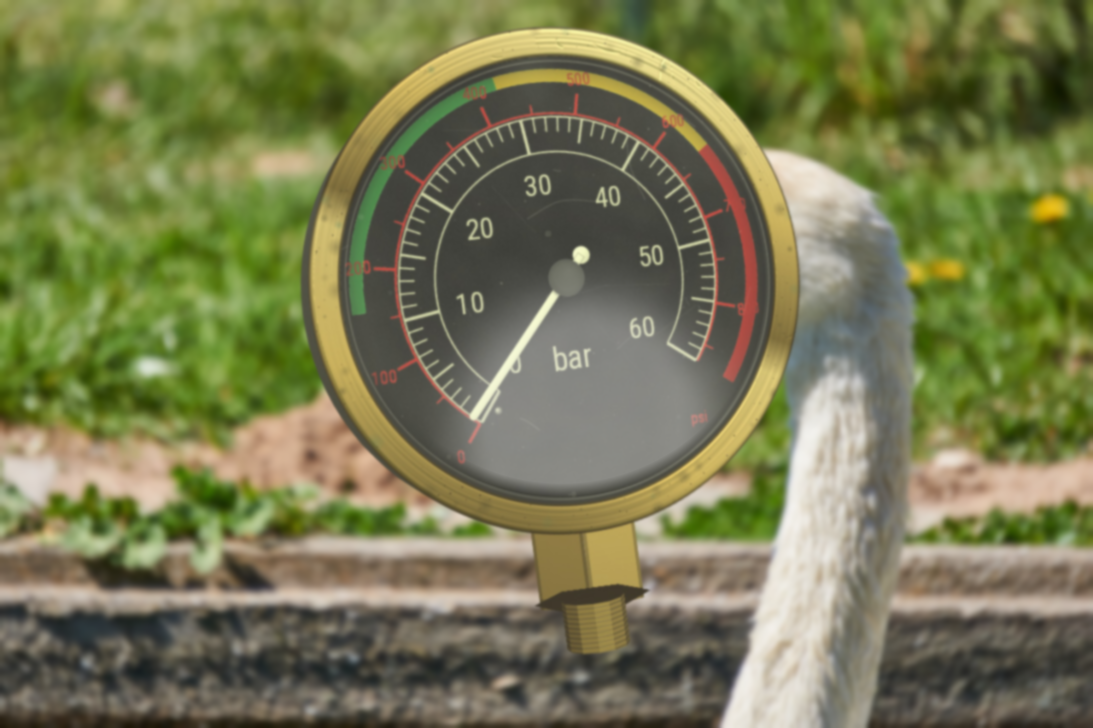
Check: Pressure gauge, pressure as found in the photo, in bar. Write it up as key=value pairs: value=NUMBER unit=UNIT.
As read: value=1 unit=bar
